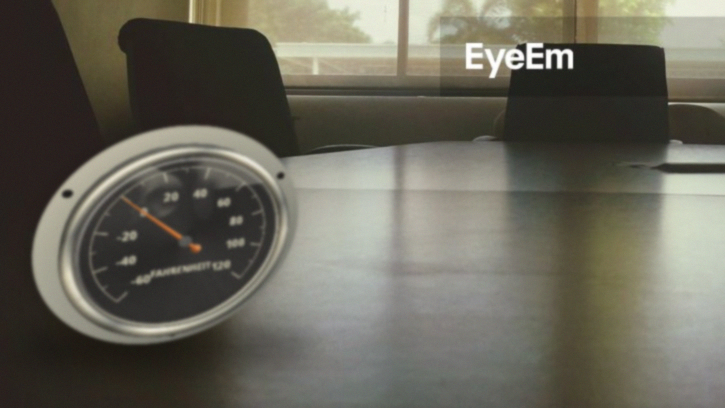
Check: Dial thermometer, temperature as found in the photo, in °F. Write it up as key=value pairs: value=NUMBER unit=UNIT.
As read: value=0 unit=°F
